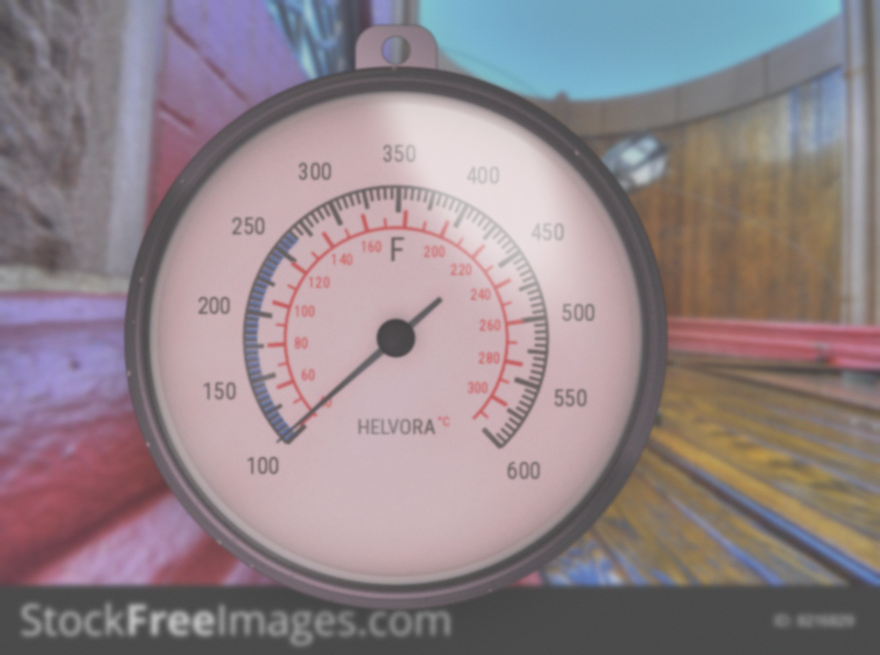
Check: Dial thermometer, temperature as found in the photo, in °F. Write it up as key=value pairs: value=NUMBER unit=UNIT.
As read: value=105 unit=°F
